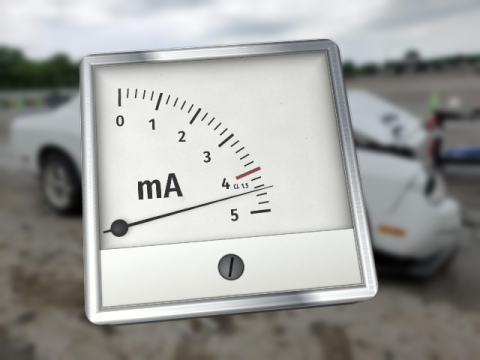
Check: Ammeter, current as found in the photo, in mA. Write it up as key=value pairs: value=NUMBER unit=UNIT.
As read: value=4.5 unit=mA
